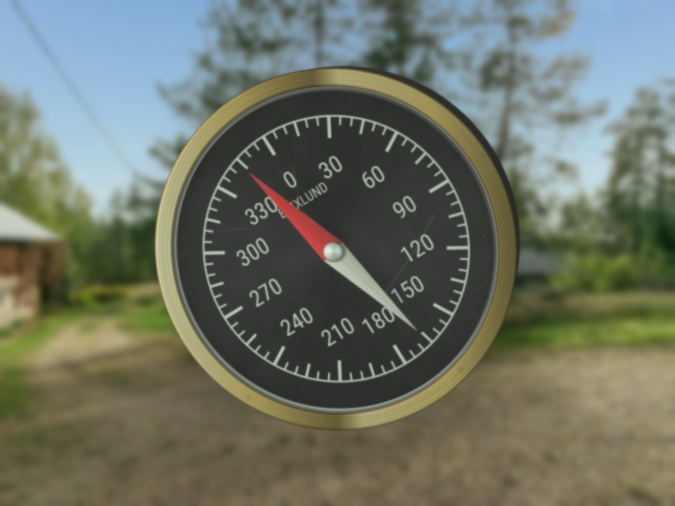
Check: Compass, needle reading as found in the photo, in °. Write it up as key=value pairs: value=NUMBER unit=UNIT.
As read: value=345 unit=°
